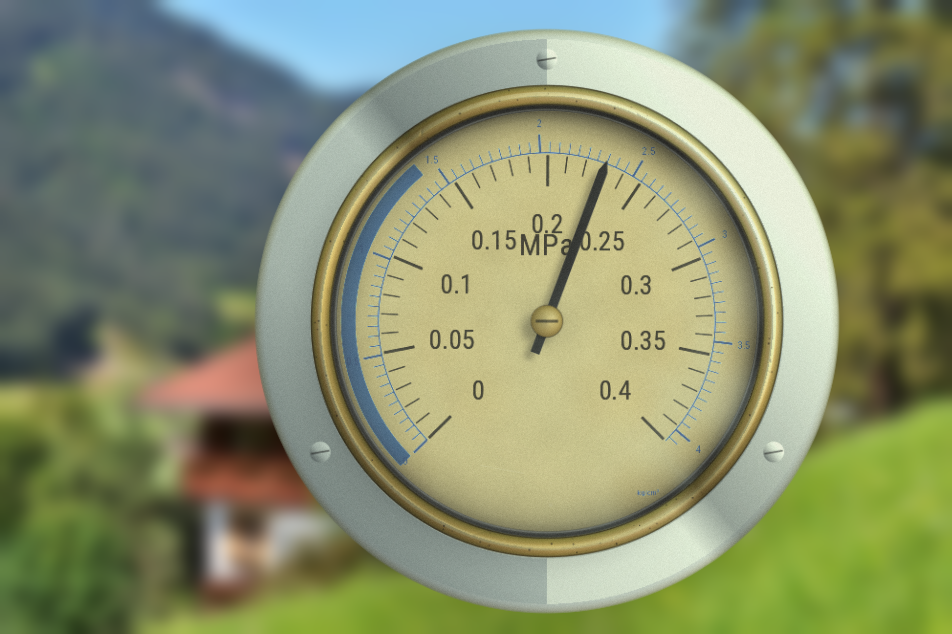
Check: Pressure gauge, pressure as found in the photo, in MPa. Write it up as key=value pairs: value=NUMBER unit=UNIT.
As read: value=0.23 unit=MPa
